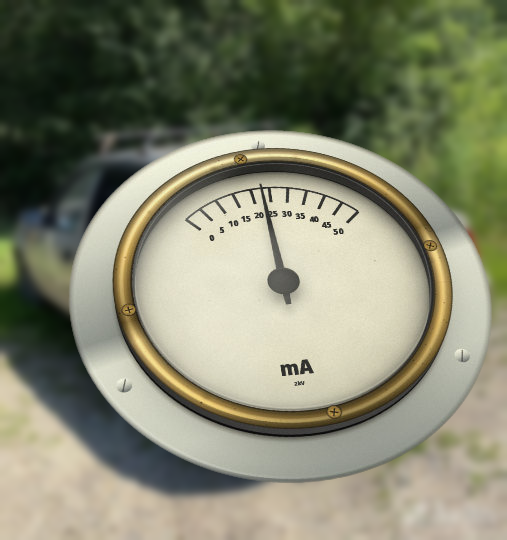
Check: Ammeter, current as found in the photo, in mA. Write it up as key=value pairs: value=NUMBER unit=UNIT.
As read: value=22.5 unit=mA
